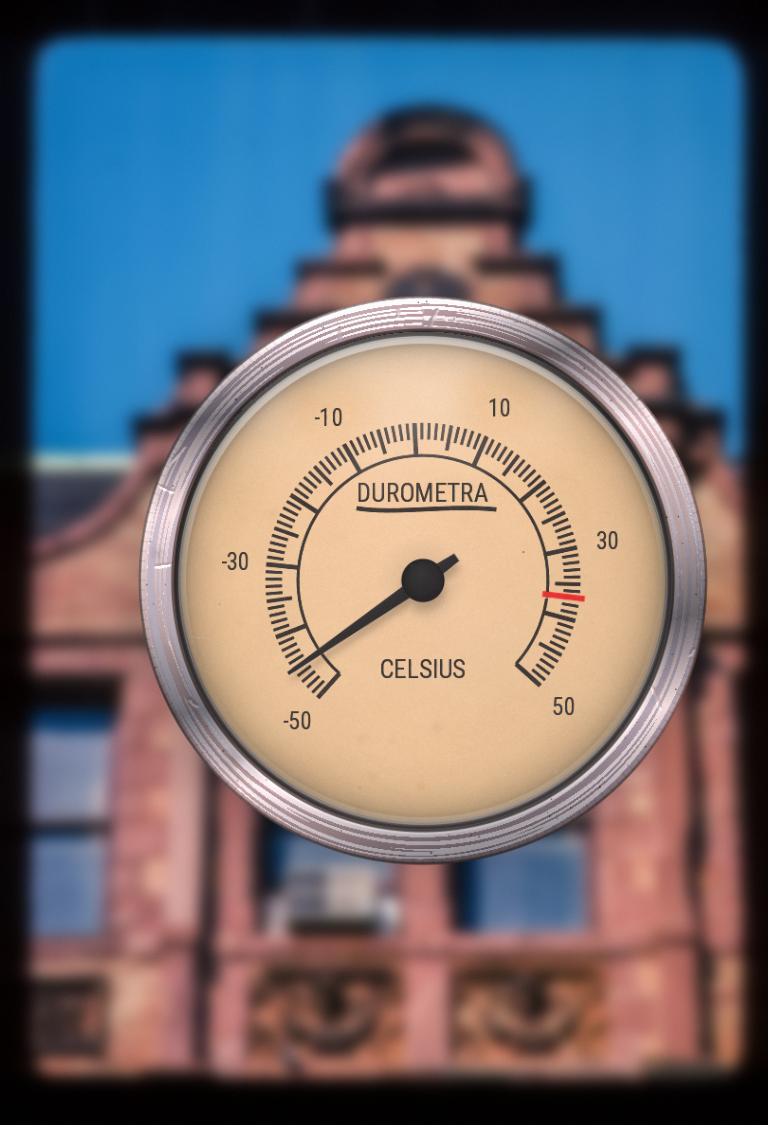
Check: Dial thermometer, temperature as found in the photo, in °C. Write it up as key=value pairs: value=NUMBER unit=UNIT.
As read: value=-45 unit=°C
